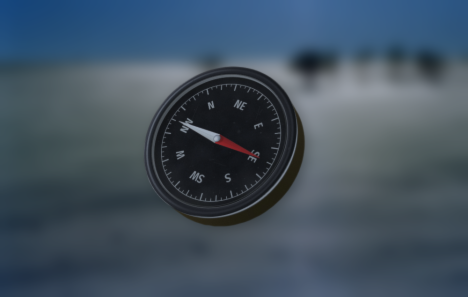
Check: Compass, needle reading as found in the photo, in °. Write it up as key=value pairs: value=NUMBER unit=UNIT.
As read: value=135 unit=°
